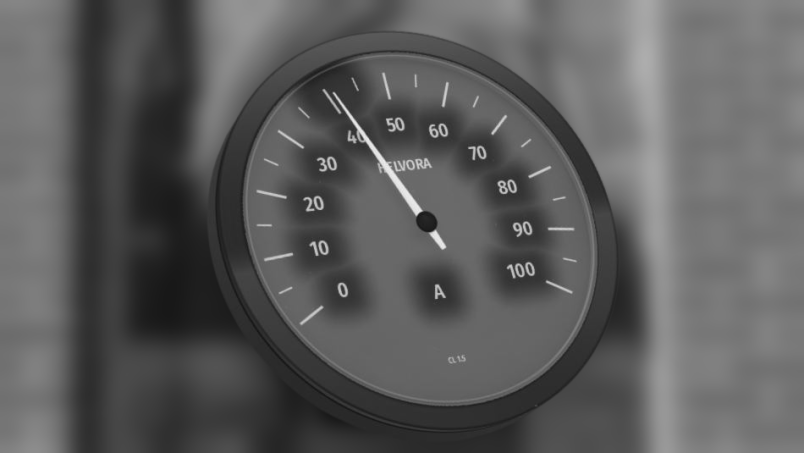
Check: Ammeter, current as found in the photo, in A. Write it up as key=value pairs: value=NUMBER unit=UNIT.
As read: value=40 unit=A
